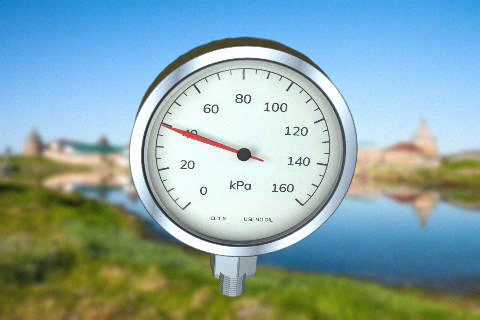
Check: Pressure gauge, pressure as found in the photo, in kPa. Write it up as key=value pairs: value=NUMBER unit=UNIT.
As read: value=40 unit=kPa
